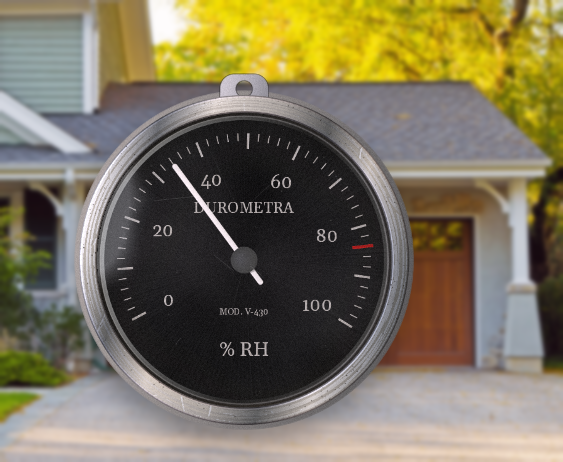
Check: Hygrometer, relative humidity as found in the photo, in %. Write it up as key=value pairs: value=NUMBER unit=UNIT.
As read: value=34 unit=%
